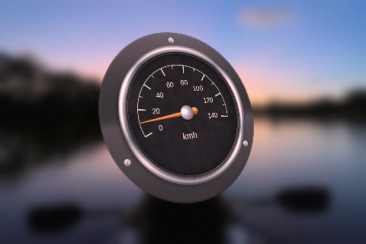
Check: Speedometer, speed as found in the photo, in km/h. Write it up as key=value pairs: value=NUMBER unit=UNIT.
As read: value=10 unit=km/h
